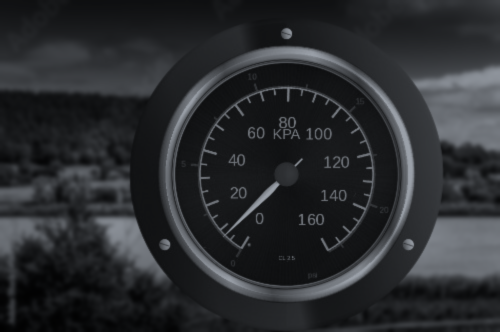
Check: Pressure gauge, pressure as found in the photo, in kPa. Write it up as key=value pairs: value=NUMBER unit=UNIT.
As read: value=7.5 unit=kPa
